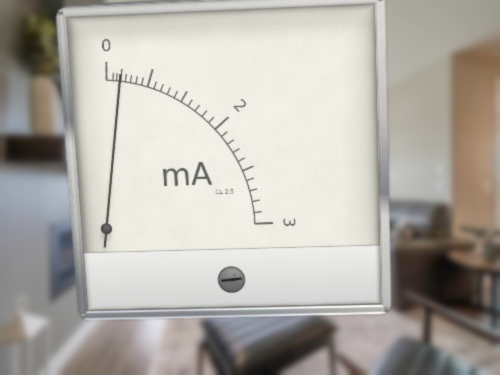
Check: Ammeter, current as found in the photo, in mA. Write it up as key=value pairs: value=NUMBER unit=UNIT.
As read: value=0.5 unit=mA
